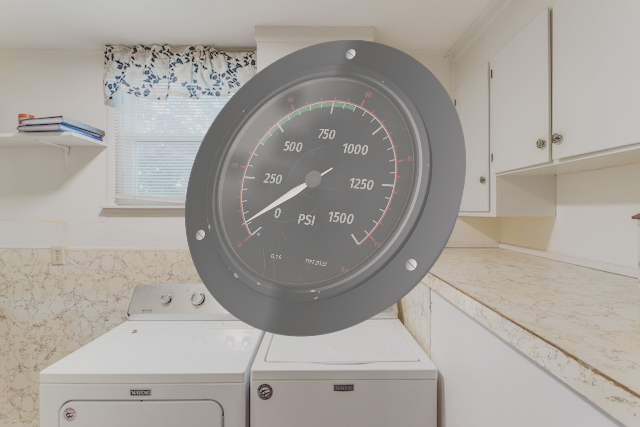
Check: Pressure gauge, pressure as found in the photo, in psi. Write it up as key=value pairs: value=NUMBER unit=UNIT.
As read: value=50 unit=psi
